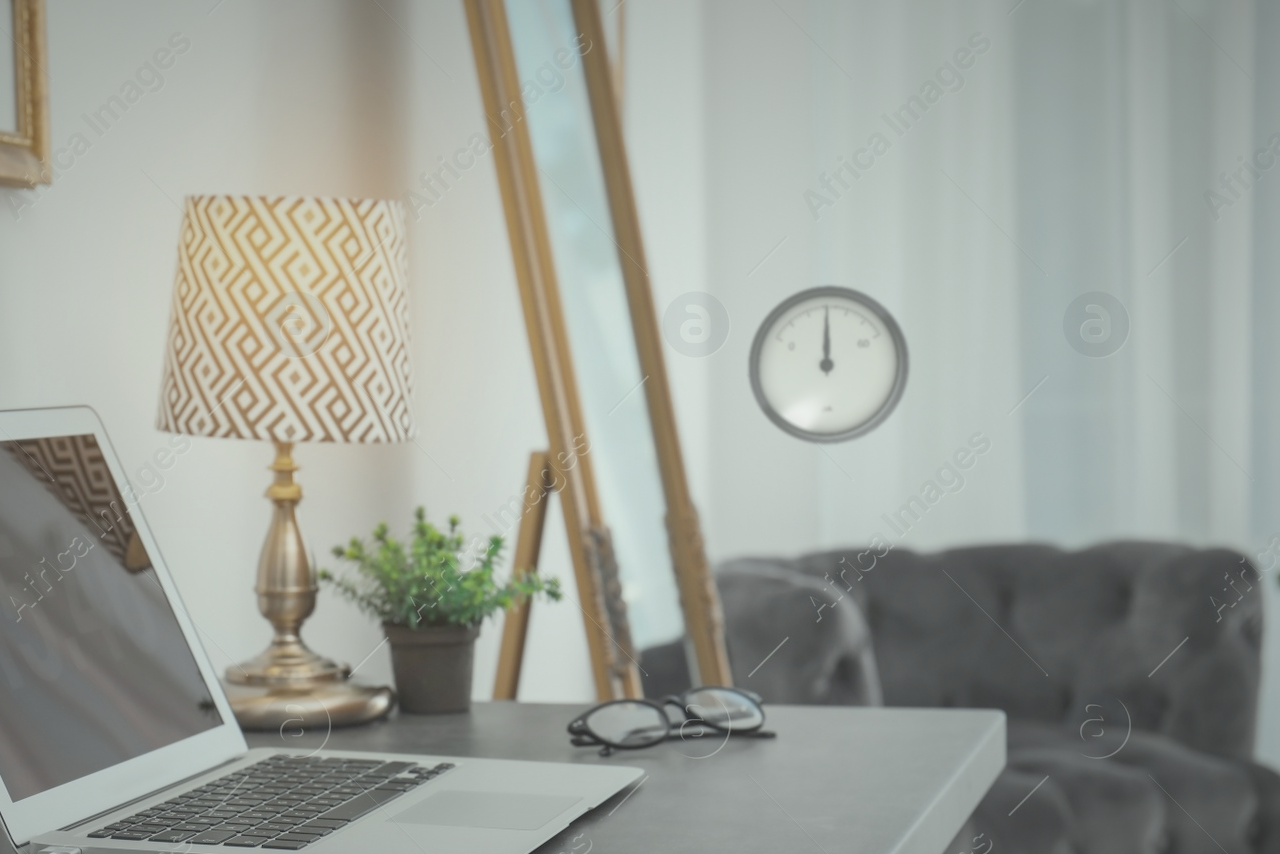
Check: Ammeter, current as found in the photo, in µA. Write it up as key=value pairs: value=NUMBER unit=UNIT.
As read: value=30 unit=µA
